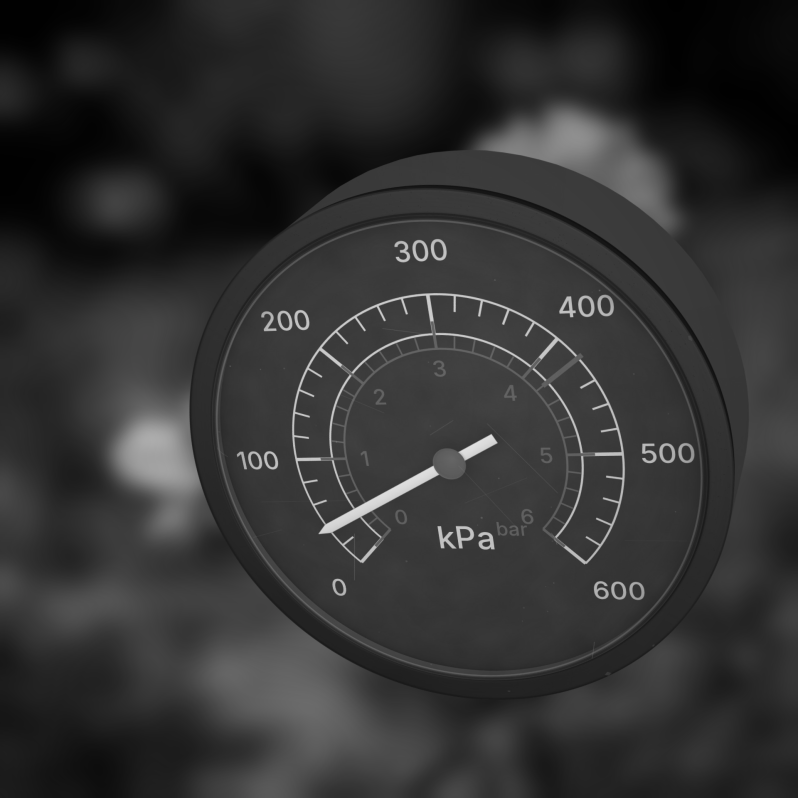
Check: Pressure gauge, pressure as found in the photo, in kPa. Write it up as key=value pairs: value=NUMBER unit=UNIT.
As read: value=40 unit=kPa
